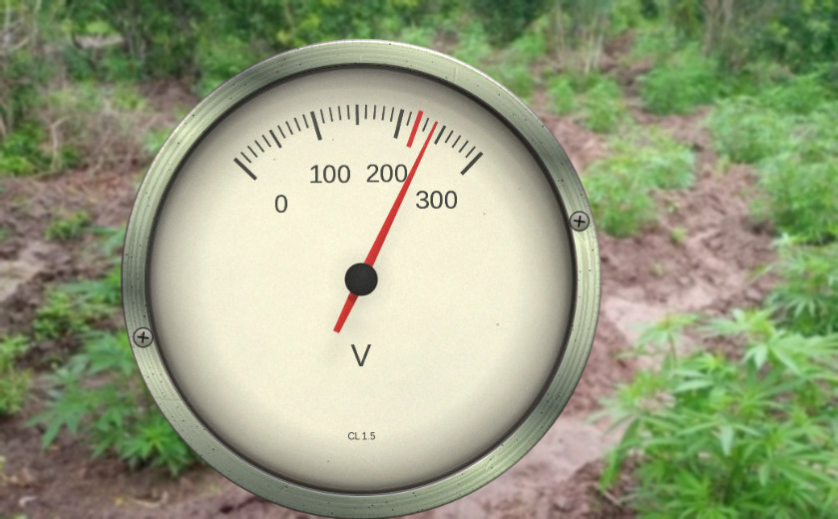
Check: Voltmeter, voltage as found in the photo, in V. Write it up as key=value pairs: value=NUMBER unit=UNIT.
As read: value=240 unit=V
